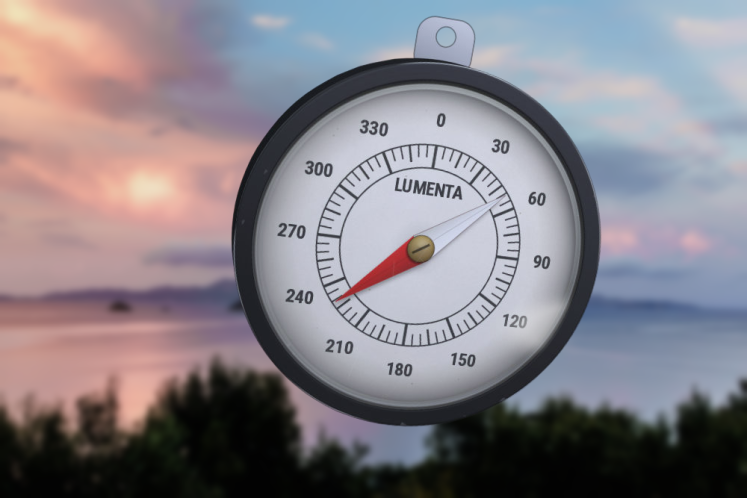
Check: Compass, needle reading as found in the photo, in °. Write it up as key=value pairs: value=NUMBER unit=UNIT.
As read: value=230 unit=°
